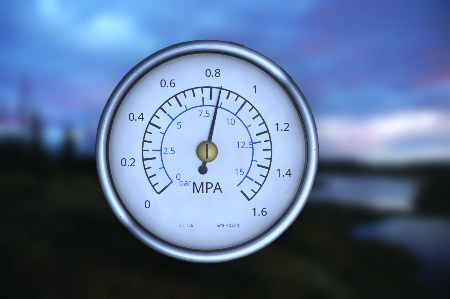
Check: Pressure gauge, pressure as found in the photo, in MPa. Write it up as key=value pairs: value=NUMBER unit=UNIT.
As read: value=0.85 unit=MPa
